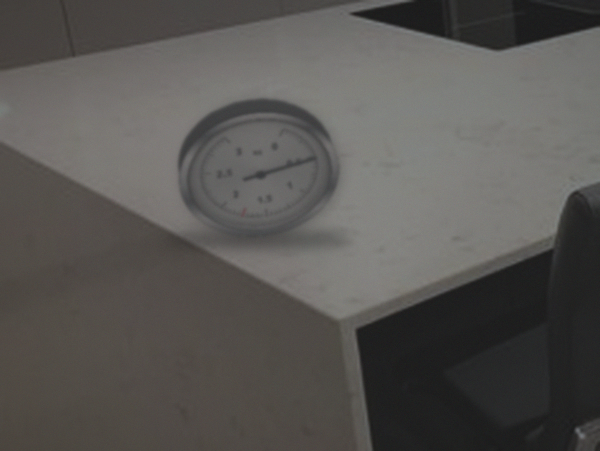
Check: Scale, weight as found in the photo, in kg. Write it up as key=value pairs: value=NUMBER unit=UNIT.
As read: value=0.5 unit=kg
